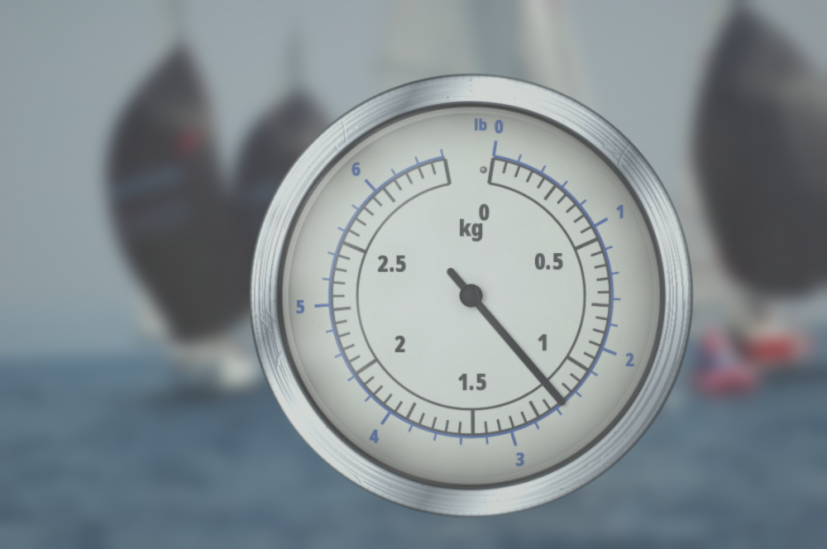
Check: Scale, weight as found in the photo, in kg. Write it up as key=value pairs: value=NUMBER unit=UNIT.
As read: value=1.15 unit=kg
